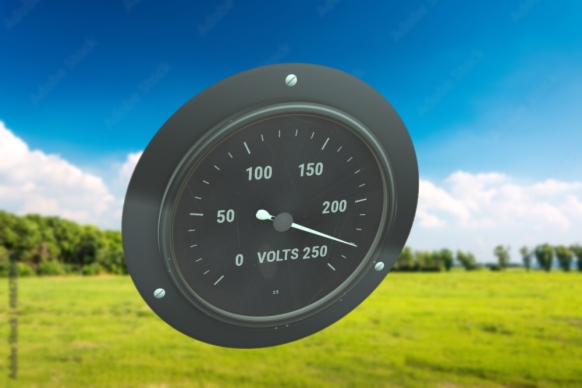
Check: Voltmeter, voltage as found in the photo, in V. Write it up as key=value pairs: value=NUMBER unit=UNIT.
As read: value=230 unit=V
